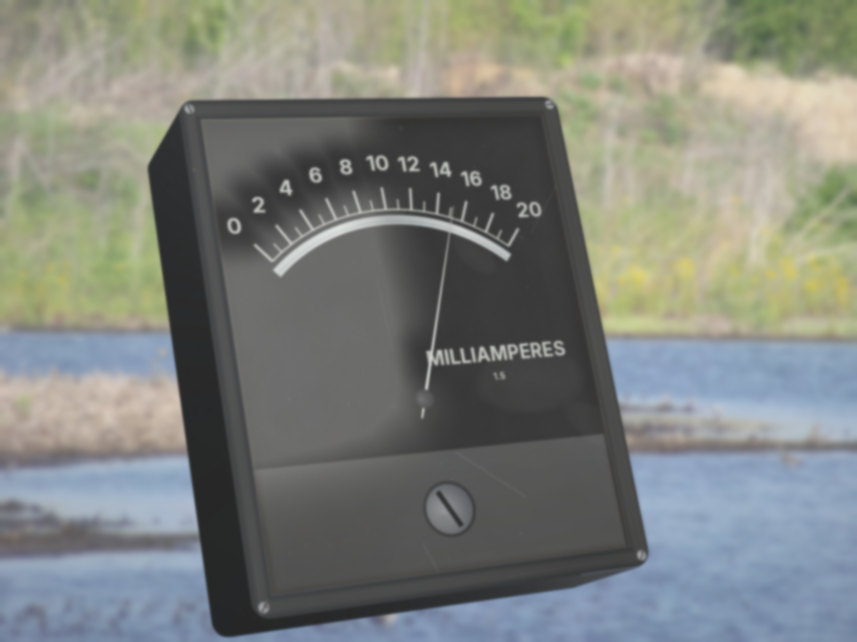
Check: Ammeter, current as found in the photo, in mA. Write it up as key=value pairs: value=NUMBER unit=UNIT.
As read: value=15 unit=mA
